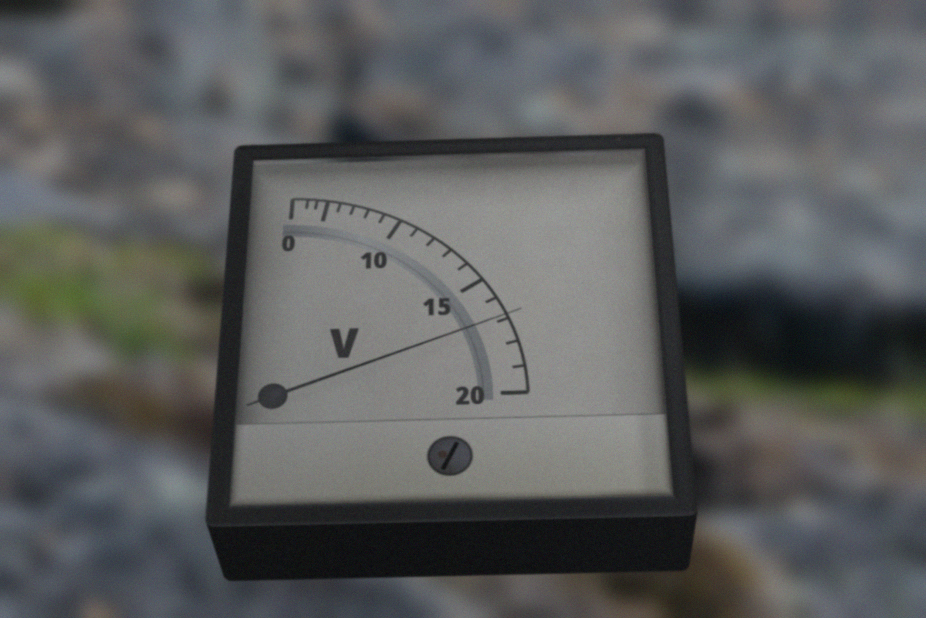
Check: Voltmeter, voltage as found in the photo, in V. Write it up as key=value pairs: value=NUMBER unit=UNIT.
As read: value=17 unit=V
